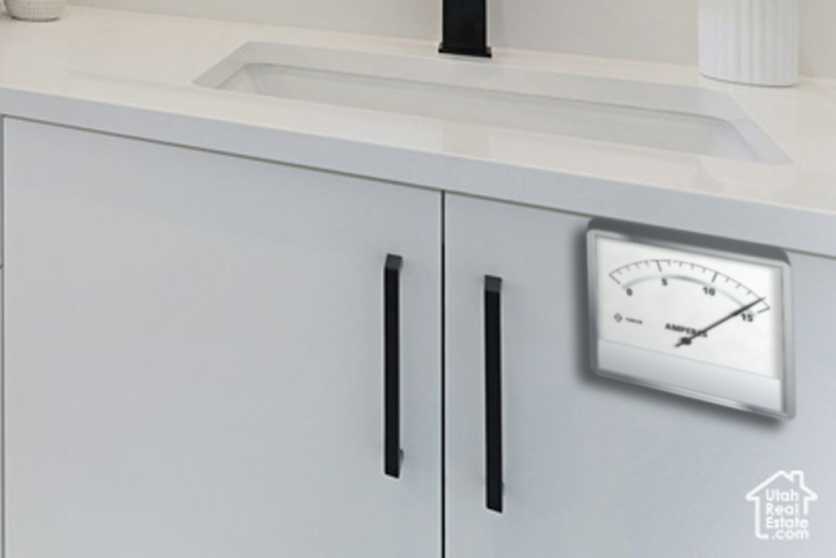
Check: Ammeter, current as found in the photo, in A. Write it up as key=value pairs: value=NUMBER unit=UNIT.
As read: value=14 unit=A
